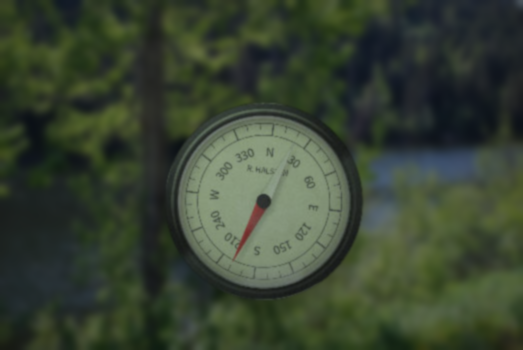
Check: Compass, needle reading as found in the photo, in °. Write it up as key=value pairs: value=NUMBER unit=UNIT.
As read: value=200 unit=°
